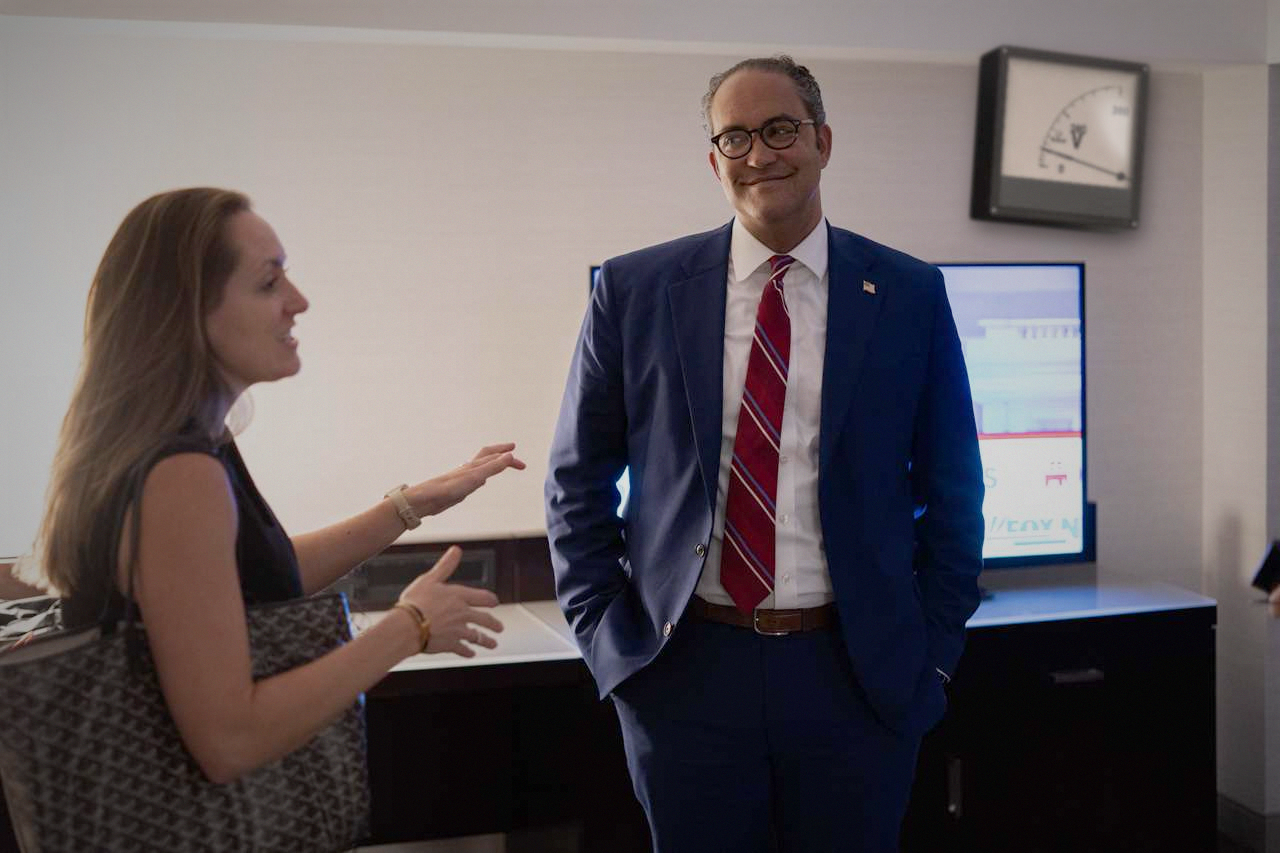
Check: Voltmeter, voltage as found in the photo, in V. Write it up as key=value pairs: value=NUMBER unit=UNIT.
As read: value=100 unit=V
